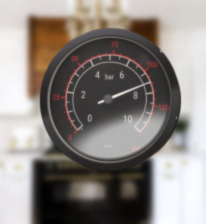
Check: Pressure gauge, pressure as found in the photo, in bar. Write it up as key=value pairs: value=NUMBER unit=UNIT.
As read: value=7.5 unit=bar
